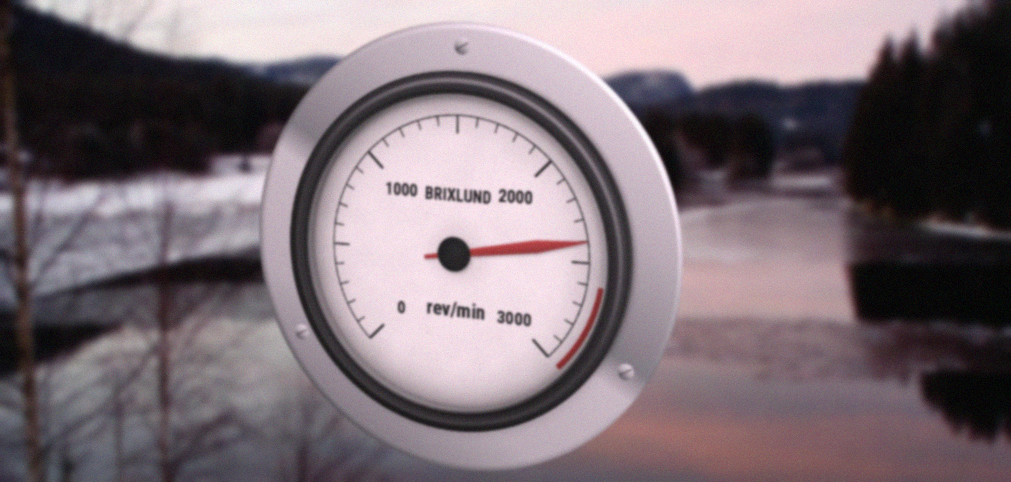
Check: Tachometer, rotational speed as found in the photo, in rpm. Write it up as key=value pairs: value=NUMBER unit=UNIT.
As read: value=2400 unit=rpm
